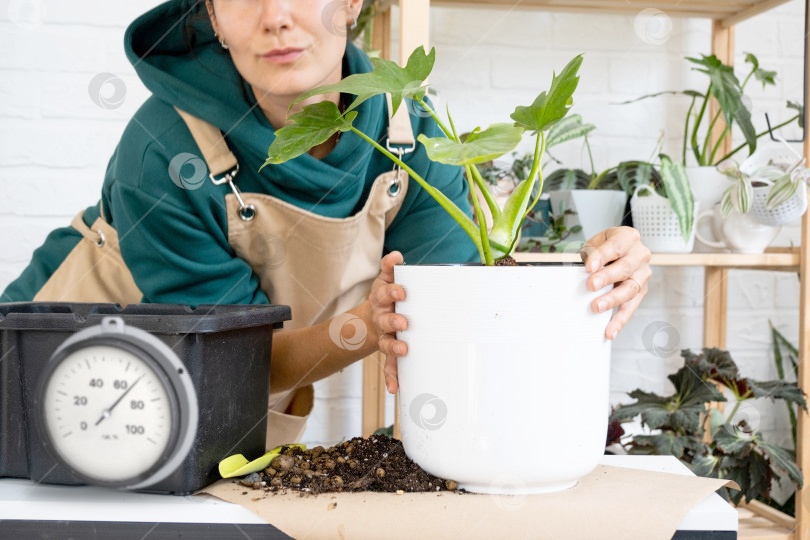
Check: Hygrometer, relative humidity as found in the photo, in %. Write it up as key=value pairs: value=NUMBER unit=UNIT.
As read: value=68 unit=%
